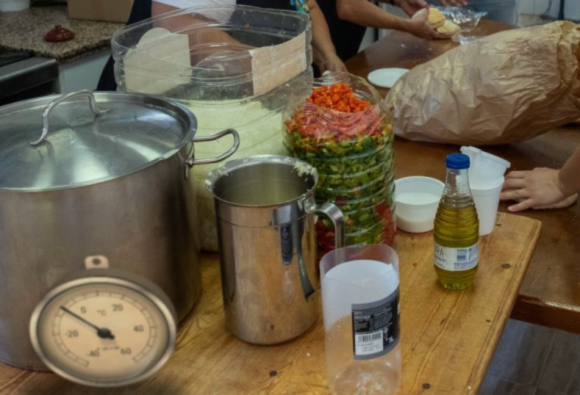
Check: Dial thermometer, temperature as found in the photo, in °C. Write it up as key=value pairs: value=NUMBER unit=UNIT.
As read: value=-5 unit=°C
